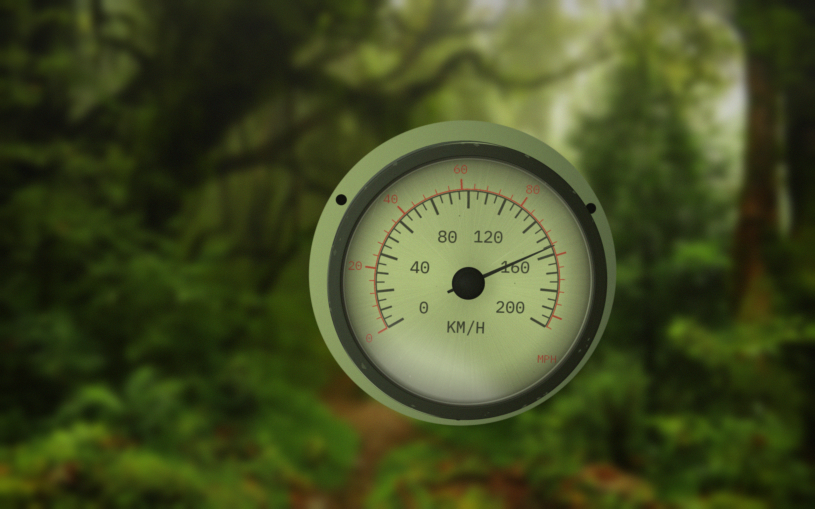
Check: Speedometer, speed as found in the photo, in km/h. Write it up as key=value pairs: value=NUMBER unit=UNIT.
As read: value=155 unit=km/h
